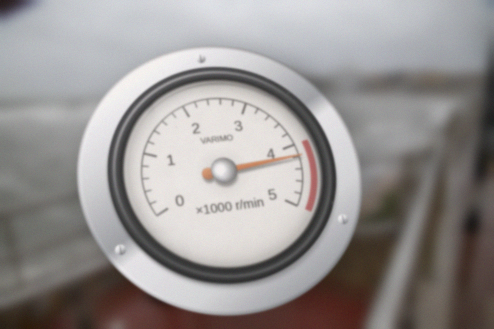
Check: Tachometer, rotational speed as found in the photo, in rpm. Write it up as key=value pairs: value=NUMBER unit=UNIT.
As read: value=4200 unit=rpm
